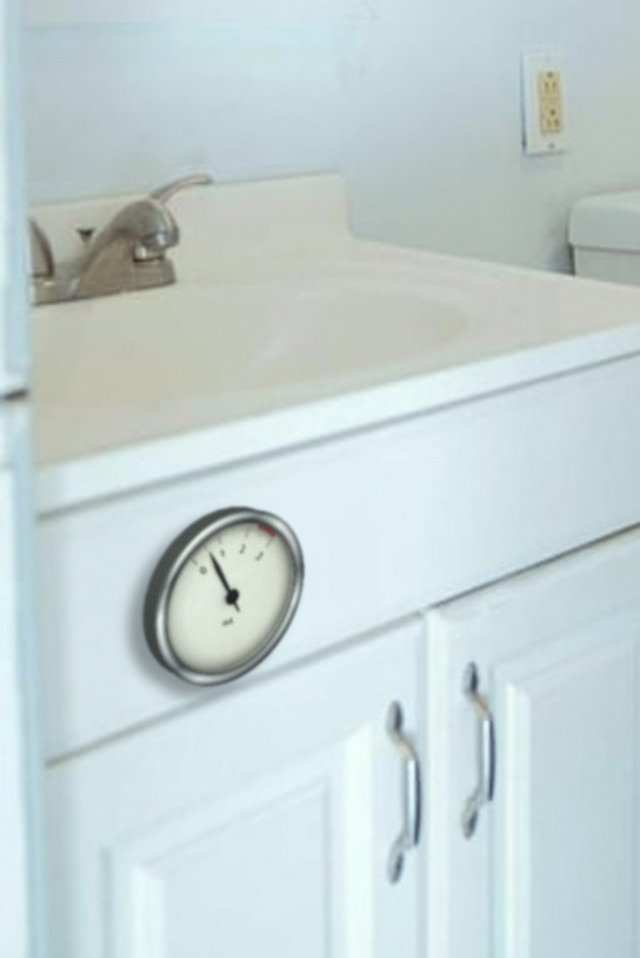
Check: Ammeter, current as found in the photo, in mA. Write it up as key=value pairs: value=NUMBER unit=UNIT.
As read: value=0.5 unit=mA
